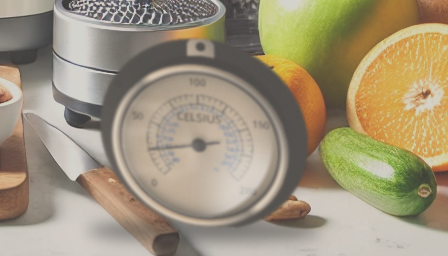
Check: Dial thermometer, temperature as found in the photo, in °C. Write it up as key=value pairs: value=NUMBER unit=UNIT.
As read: value=25 unit=°C
